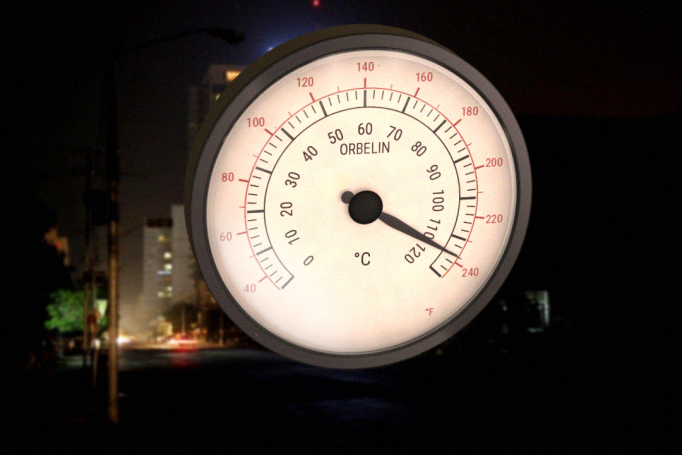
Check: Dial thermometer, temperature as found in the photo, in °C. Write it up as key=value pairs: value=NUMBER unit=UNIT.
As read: value=114 unit=°C
